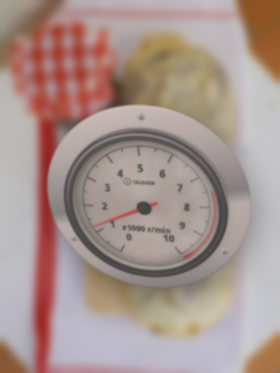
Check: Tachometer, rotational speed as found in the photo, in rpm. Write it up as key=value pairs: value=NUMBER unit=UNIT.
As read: value=1250 unit=rpm
